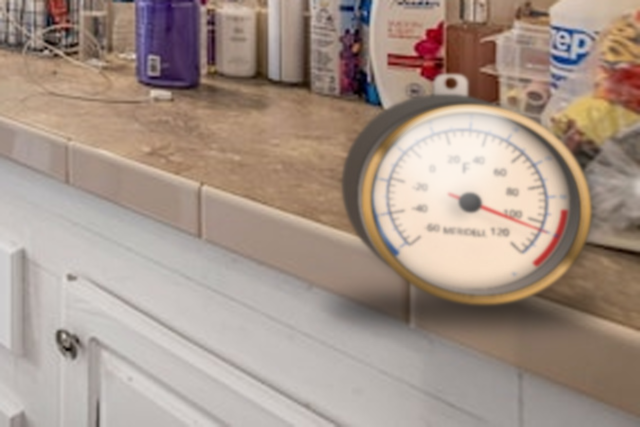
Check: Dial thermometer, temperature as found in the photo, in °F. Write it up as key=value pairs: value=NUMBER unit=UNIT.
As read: value=104 unit=°F
